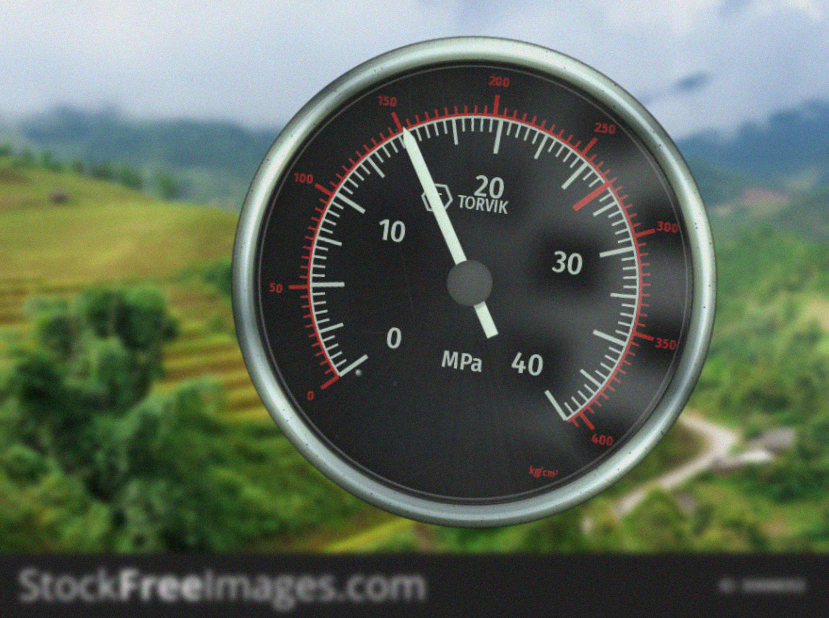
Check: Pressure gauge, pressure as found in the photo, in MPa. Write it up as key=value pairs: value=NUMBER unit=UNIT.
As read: value=15 unit=MPa
